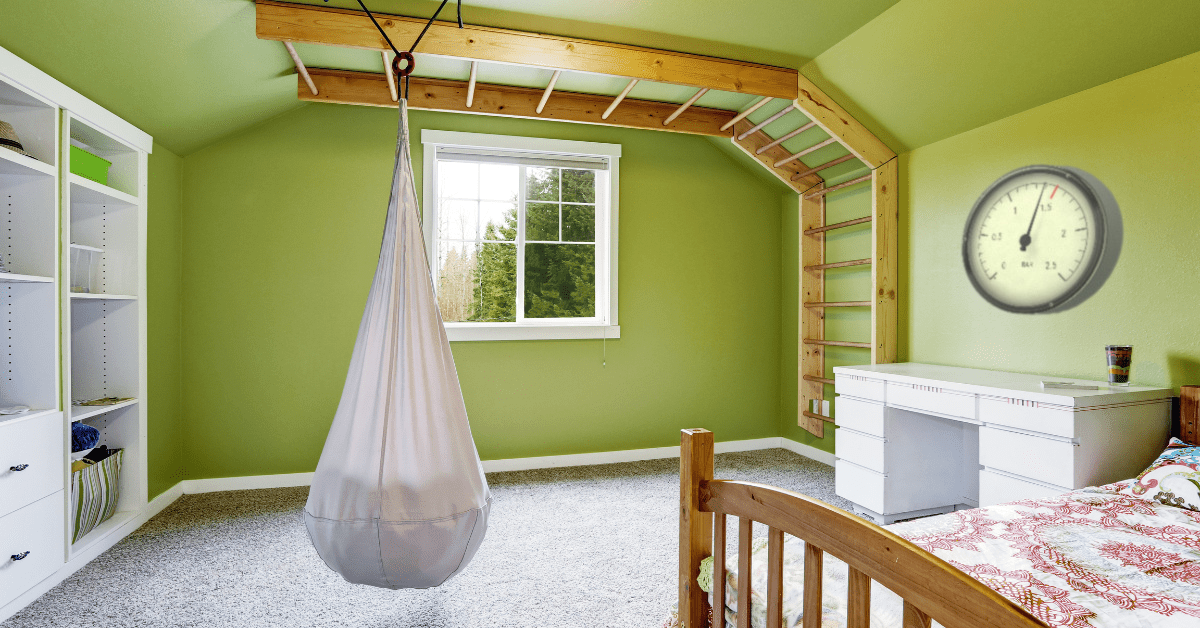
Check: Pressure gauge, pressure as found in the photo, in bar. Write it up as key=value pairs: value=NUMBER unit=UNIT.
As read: value=1.4 unit=bar
